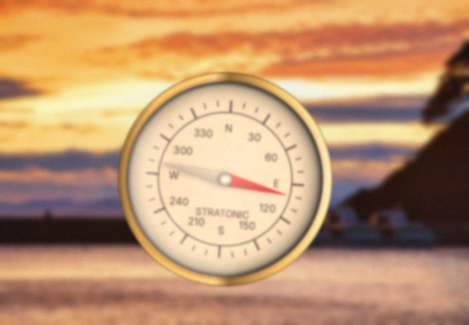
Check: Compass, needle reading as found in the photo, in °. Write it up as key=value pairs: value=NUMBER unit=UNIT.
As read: value=100 unit=°
